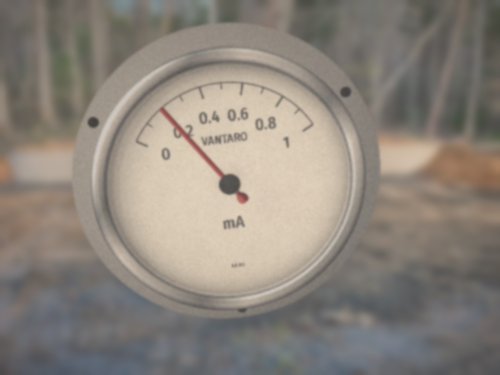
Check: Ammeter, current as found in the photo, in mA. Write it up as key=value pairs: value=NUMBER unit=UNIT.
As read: value=0.2 unit=mA
